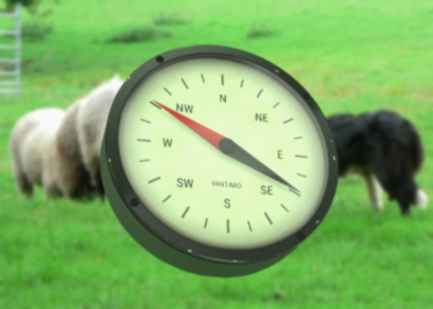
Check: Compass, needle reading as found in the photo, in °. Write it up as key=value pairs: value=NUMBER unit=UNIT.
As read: value=300 unit=°
